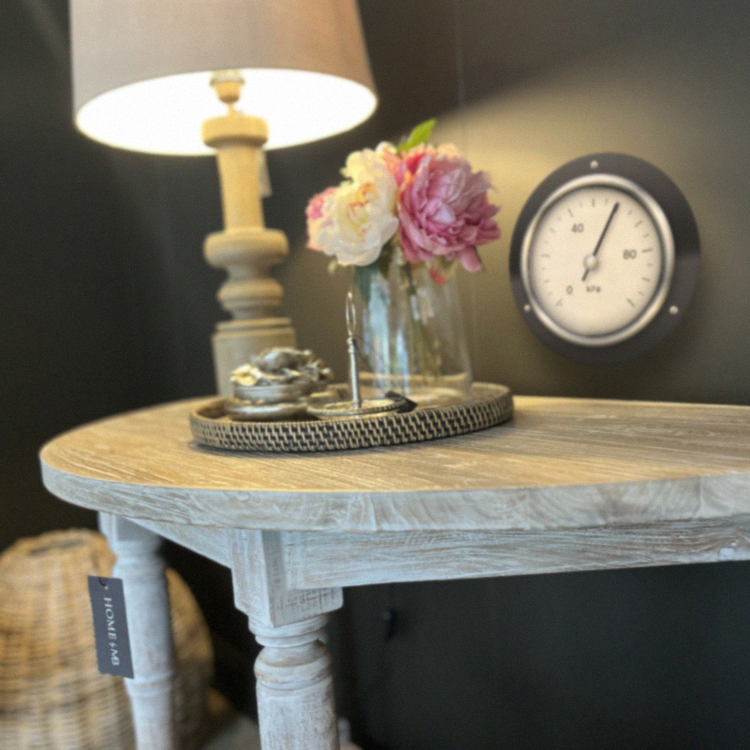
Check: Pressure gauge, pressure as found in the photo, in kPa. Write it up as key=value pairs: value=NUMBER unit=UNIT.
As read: value=60 unit=kPa
